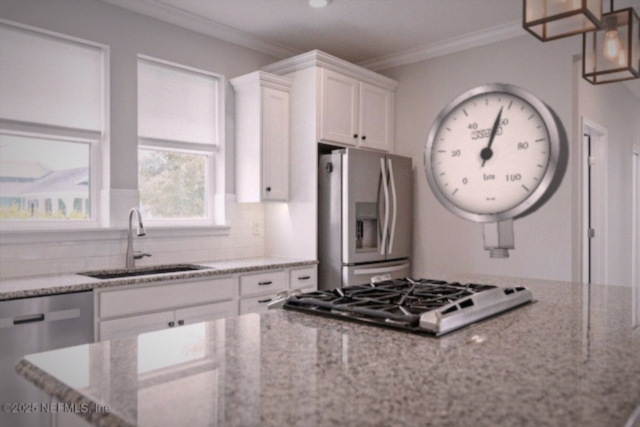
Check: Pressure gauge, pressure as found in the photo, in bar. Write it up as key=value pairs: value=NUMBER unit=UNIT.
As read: value=57.5 unit=bar
